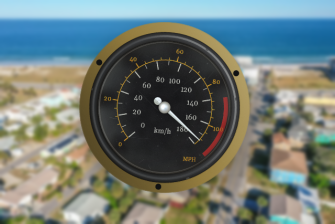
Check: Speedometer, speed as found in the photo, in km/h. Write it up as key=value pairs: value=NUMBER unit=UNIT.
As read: value=175 unit=km/h
